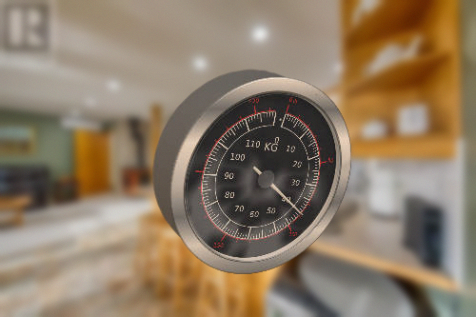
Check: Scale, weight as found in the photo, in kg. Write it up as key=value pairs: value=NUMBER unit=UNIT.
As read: value=40 unit=kg
